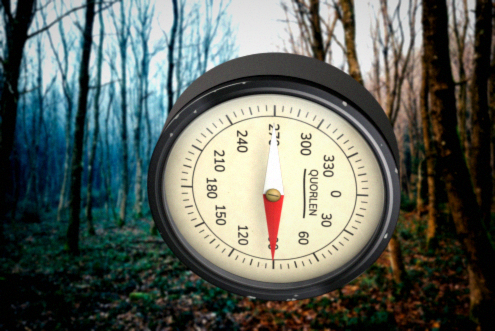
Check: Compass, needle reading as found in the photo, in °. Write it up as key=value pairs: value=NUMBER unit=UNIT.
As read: value=90 unit=°
